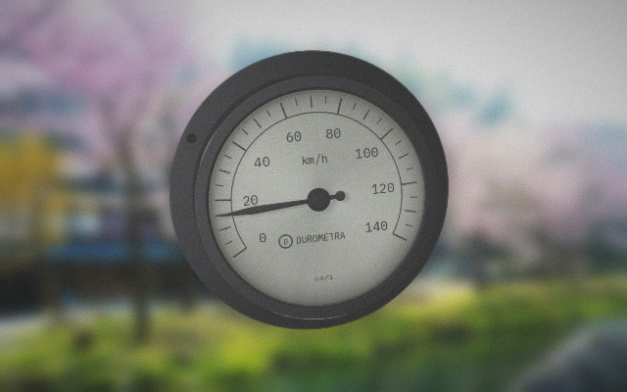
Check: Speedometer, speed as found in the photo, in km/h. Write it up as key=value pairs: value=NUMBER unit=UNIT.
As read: value=15 unit=km/h
